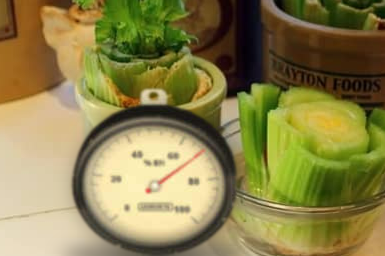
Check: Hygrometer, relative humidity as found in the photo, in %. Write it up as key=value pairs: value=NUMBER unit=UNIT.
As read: value=68 unit=%
